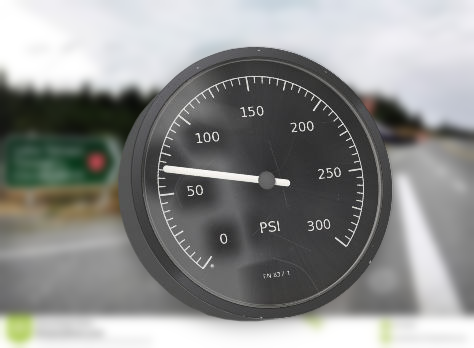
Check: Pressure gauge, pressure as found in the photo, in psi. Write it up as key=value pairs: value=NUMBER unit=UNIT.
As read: value=65 unit=psi
